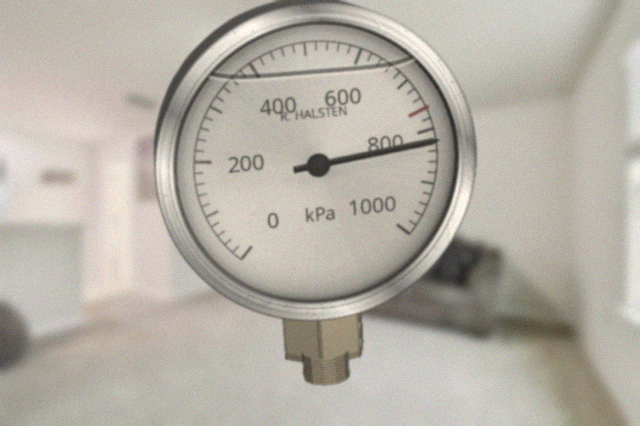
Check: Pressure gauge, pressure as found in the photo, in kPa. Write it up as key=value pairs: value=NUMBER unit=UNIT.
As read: value=820 unit=kPa
